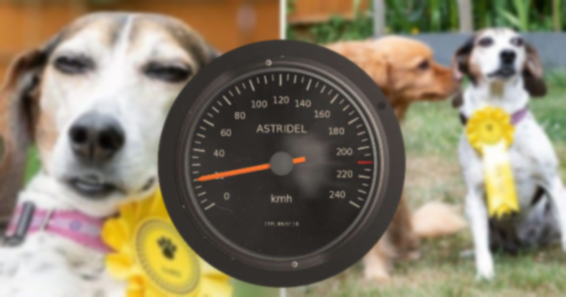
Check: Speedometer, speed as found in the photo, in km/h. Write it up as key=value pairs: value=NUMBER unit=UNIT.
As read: value=20 unit=km/h
